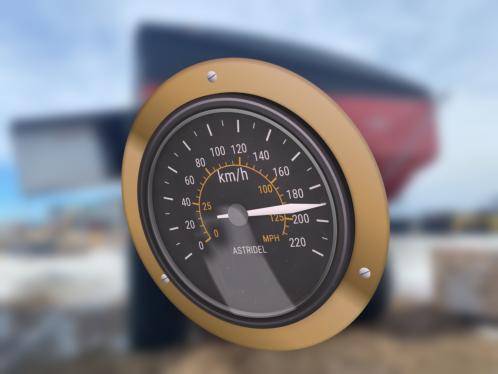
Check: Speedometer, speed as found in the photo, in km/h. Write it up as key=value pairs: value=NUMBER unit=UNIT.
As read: value=190 unit=km/h
